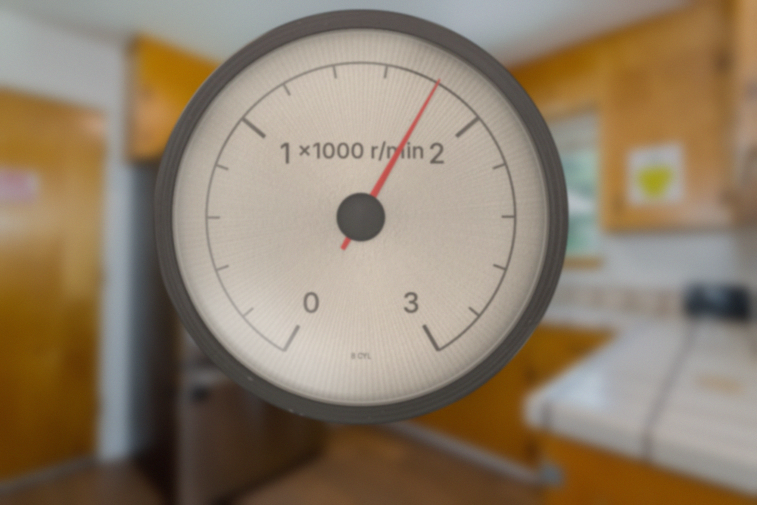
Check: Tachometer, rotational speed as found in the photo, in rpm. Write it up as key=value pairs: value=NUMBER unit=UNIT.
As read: value=1800 unit=rpm
